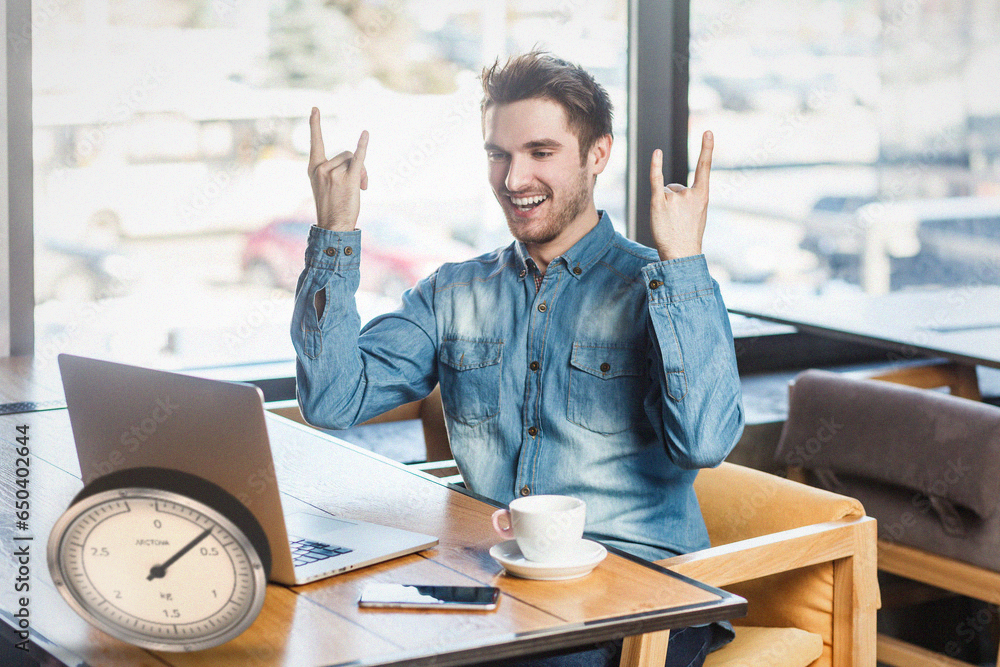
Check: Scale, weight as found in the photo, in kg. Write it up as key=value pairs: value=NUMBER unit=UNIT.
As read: value=0.35 unit=kg
